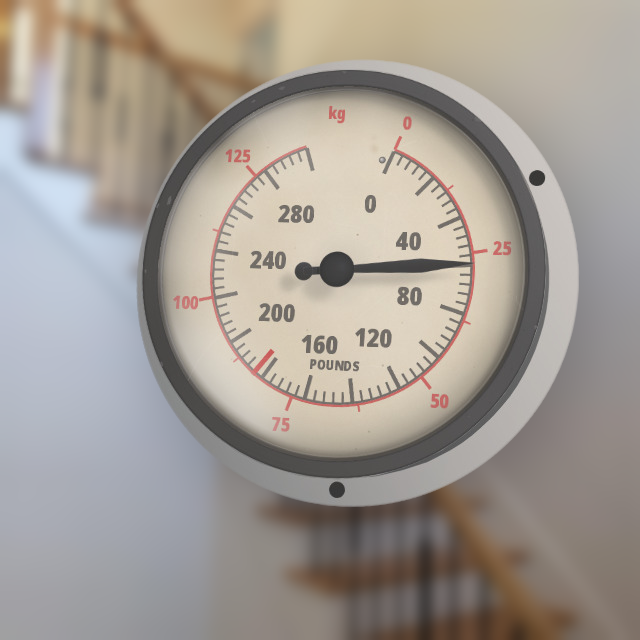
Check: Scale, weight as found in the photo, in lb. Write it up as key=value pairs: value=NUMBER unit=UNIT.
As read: value=60 unit=lb
